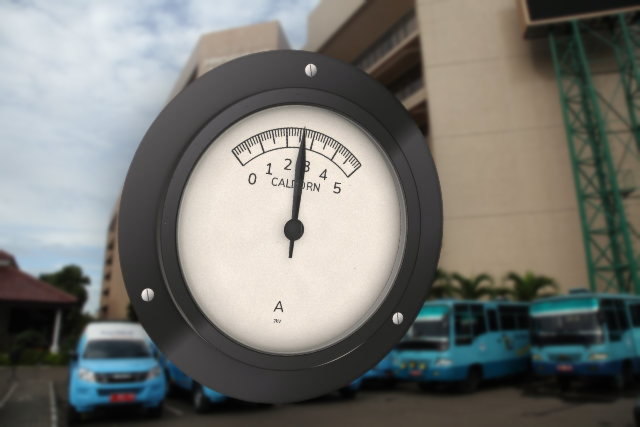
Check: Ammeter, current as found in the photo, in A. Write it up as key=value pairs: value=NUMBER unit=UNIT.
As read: value=2.5 unit=A
